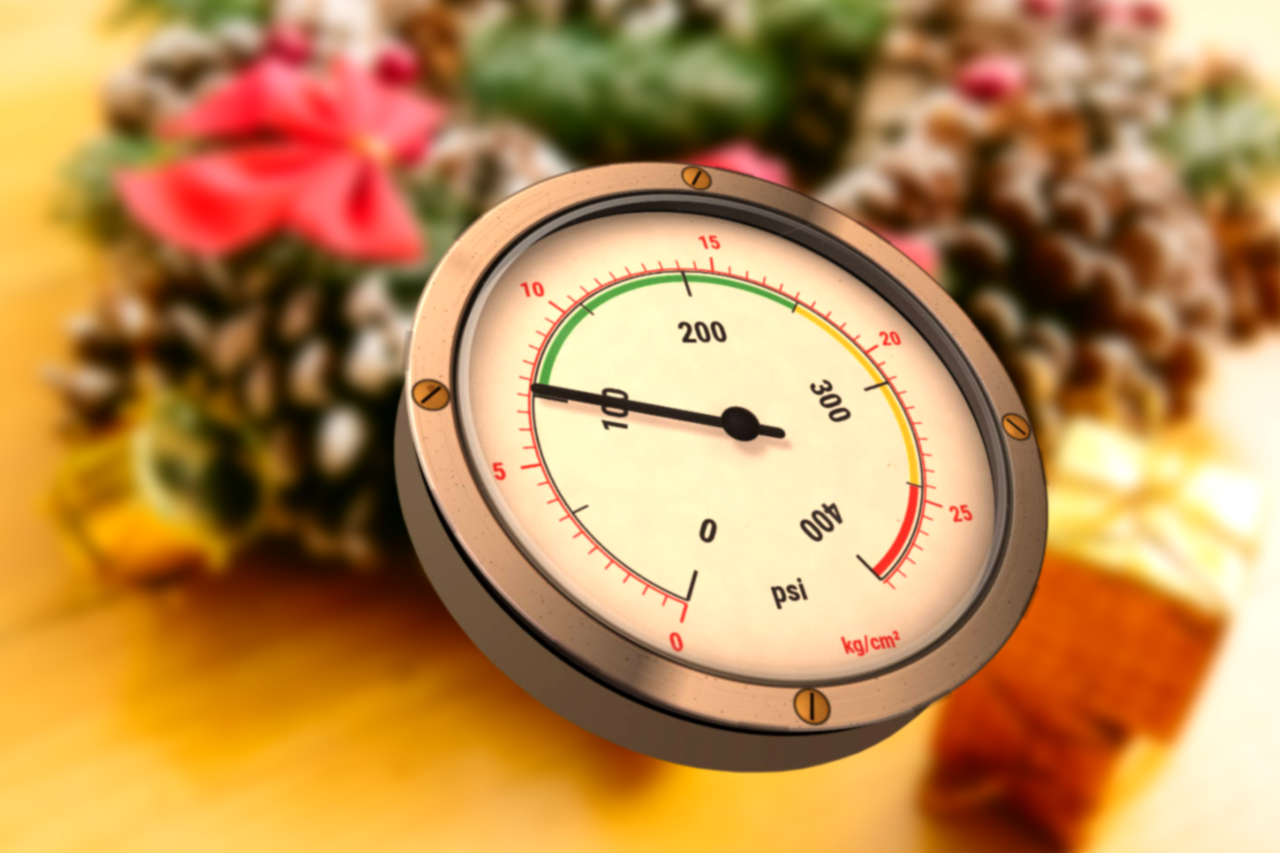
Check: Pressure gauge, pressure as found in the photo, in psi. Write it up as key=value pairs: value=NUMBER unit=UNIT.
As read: value=100 unit=psi
